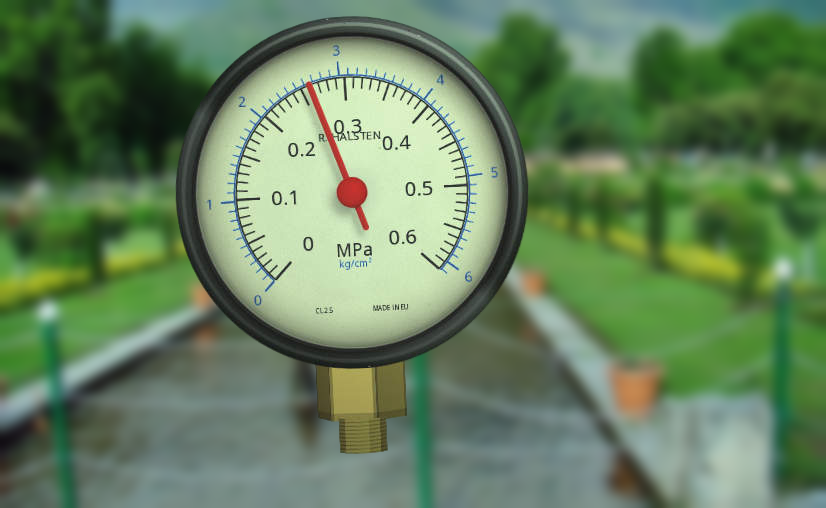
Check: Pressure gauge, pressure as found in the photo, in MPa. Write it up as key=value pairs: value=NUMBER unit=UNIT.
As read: value=0.26 unit=MPa
